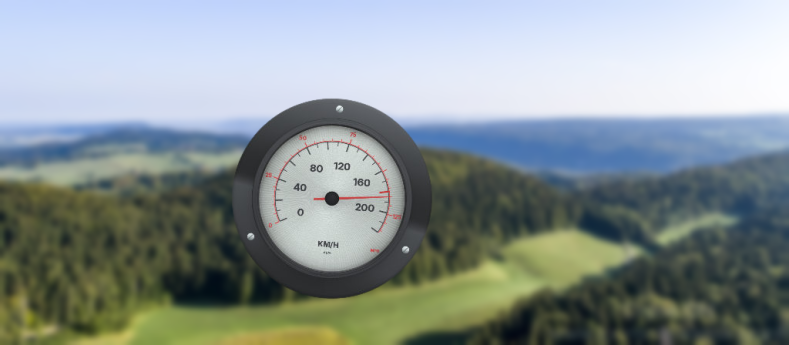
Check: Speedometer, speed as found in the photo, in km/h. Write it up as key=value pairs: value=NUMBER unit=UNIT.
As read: value=185 unit=km/h
